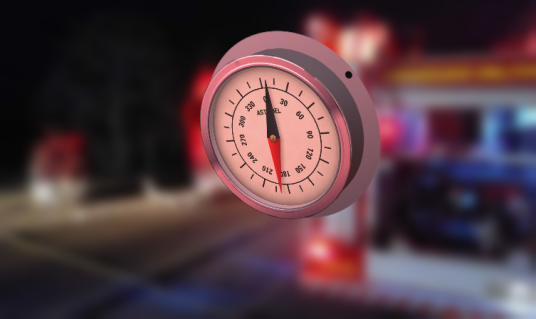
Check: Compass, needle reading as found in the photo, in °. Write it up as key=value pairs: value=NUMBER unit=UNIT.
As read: value=187.5 unit=°
